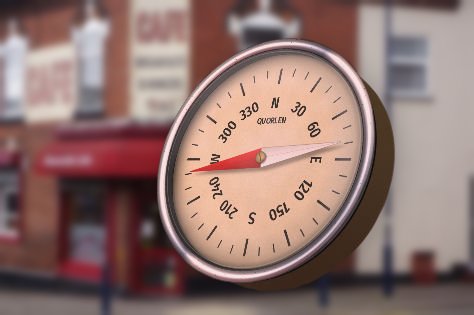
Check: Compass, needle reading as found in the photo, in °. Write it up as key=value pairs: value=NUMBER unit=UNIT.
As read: value=260 unit=°
